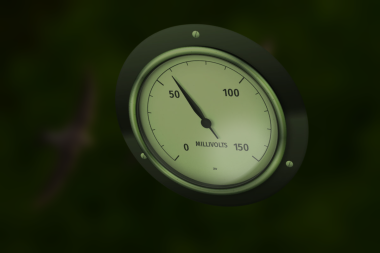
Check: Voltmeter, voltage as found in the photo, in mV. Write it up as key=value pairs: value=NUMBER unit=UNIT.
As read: value=60 unit=mV
